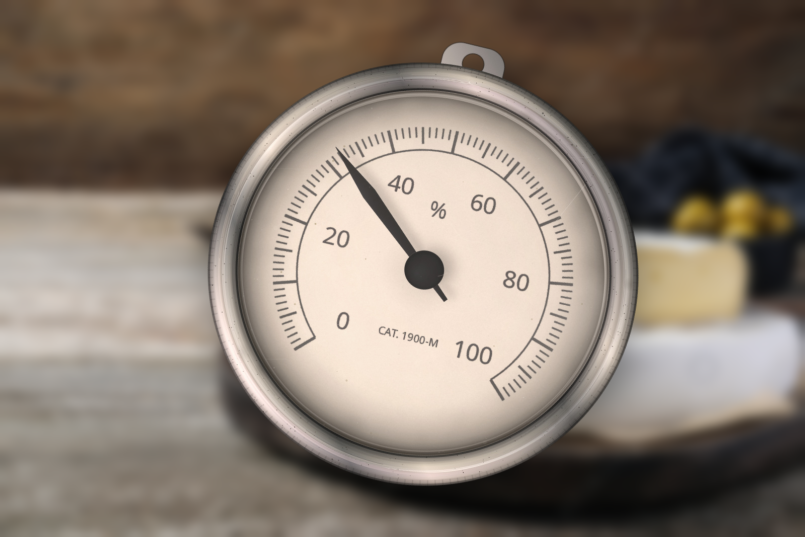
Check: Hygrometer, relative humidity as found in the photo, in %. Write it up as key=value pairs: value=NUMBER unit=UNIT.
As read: value=32 unit=%
